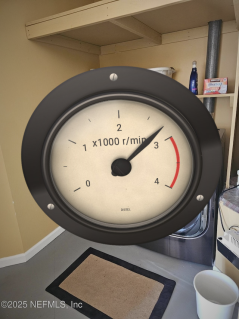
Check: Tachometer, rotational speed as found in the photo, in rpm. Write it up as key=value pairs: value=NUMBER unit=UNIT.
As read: value=2750 unit=rpm
